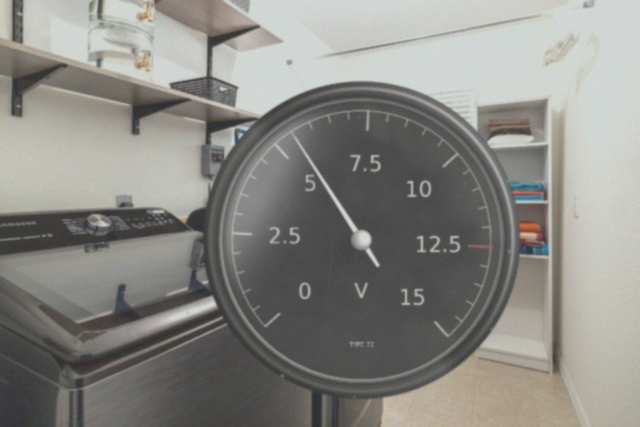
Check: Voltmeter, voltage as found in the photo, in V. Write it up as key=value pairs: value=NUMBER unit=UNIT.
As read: value=5.5 unit=V
